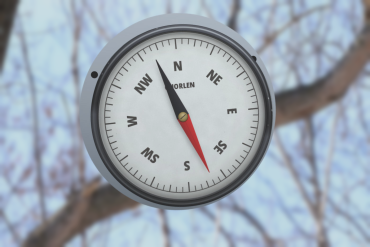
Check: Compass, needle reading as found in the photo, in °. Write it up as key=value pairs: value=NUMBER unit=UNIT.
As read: value=160 unit=°
